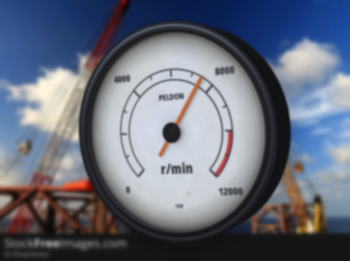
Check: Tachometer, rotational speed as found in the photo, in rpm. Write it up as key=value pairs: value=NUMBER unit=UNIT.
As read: value=7500 unit=rpm
